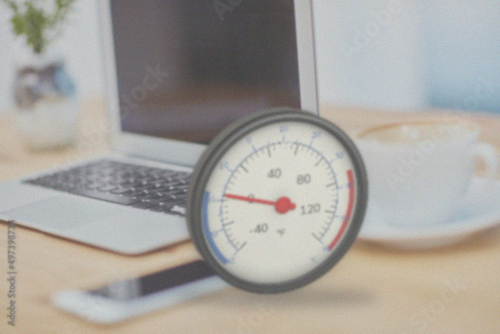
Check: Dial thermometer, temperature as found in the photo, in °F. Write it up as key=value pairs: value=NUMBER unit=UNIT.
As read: value=0 unit=°F
